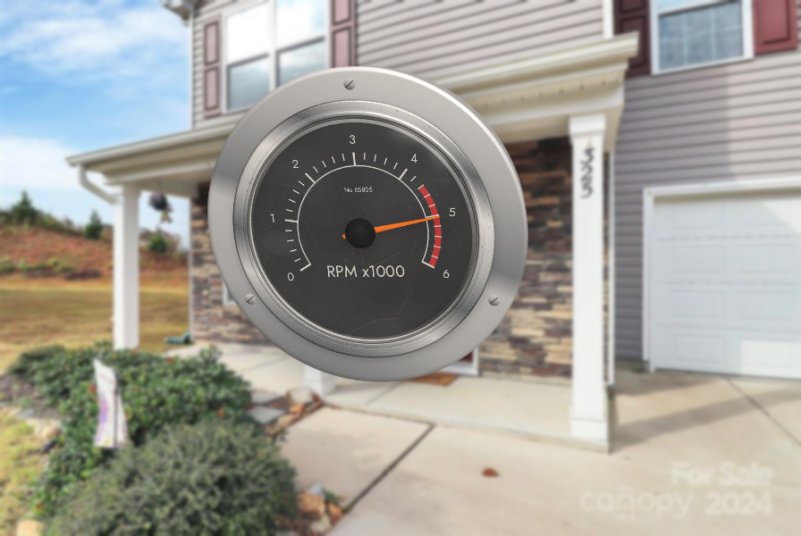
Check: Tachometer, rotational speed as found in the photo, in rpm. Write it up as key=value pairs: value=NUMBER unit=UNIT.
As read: value=5000 unit=rpm
